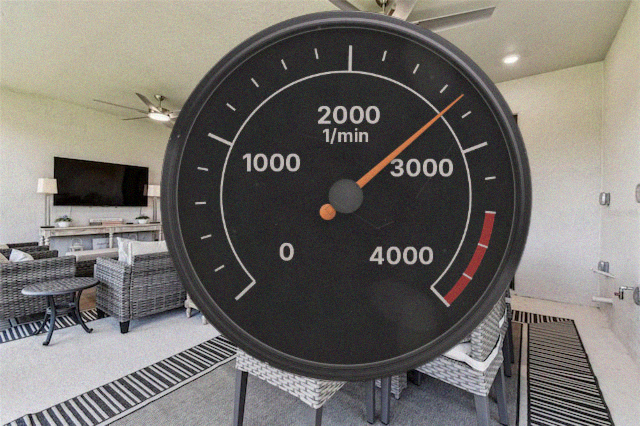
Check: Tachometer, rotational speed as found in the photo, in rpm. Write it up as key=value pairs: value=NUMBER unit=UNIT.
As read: value=2700 unit=rpm
